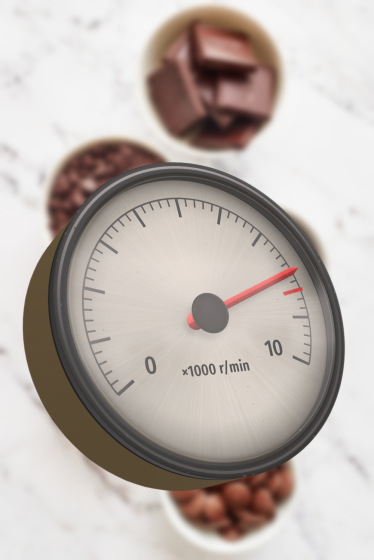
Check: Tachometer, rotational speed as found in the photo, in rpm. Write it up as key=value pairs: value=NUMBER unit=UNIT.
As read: value=8000 unit=rpm
